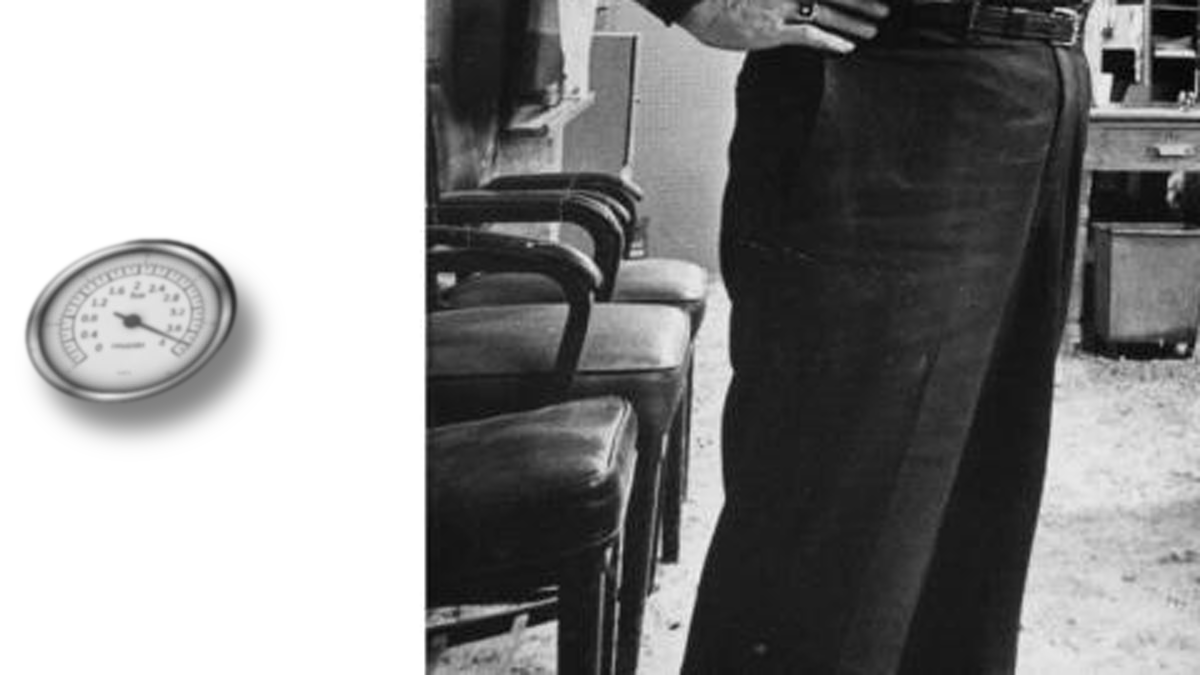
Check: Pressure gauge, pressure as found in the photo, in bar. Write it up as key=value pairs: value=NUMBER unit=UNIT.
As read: value=3.8 unit=bar
